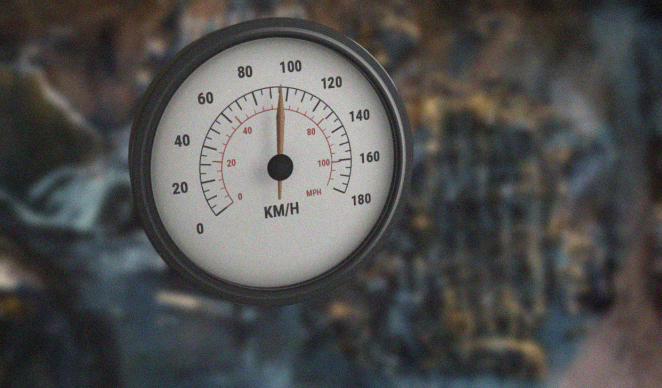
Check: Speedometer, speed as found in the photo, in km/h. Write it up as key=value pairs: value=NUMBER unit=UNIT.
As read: value=95 unit=km/h
